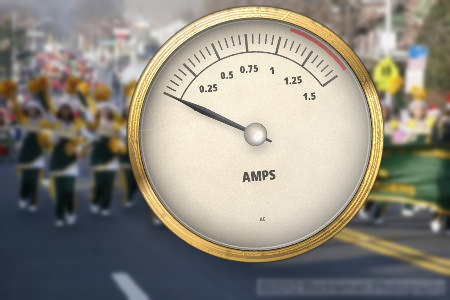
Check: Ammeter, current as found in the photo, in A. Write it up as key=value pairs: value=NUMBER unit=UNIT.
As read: value=0 unit=A
